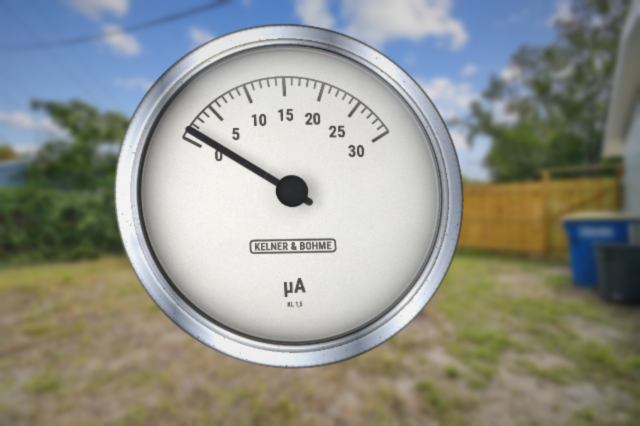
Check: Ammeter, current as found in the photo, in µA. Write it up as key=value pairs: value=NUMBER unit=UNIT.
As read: value=1 unit=µA
